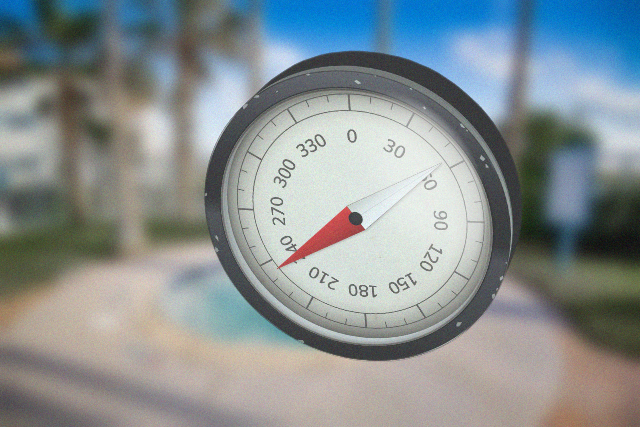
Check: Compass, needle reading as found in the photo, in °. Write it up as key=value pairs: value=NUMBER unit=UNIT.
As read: value=235 unit=°
